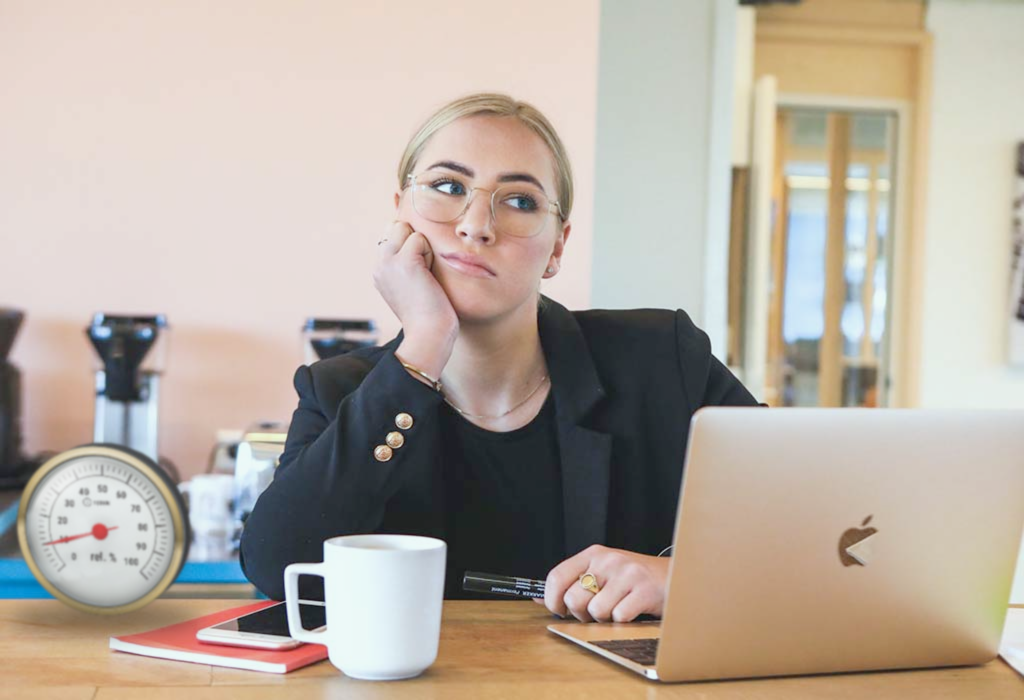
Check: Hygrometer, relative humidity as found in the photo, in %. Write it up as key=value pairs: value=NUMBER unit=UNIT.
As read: value=10 unit=%
